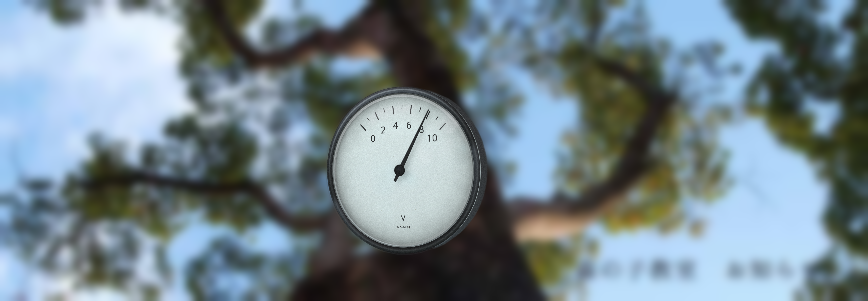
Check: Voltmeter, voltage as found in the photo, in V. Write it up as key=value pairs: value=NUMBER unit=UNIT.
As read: value=8 unit=V
